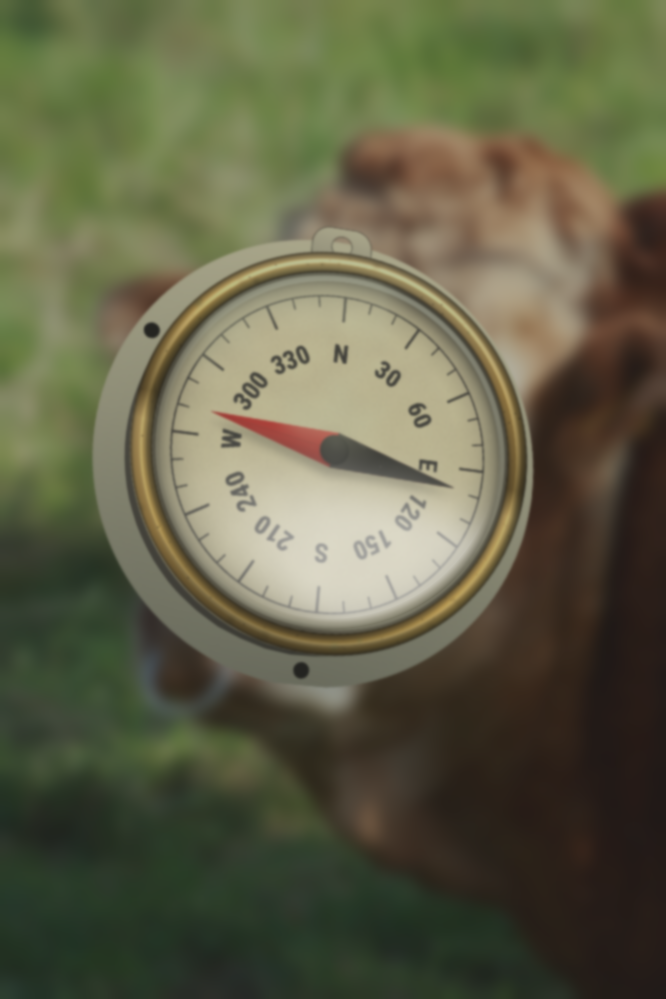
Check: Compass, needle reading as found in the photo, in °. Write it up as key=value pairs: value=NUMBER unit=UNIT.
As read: value=280 unit=°
